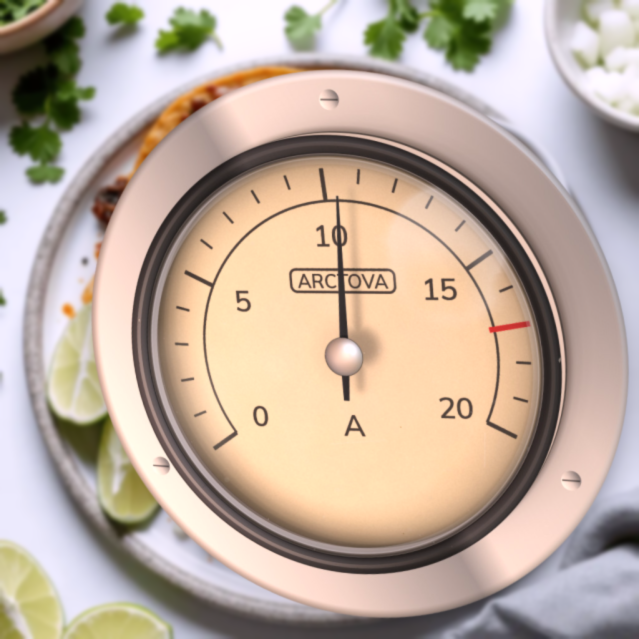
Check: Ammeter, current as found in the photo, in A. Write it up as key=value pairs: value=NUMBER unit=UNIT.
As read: value=10.5 unit=A
